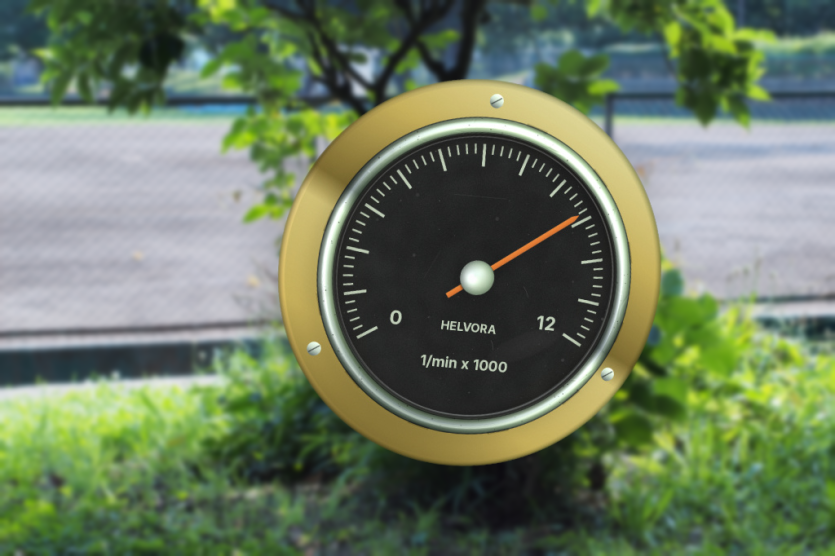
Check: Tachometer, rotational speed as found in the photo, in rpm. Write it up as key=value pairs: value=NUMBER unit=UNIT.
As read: value=8800 unit=rpm
